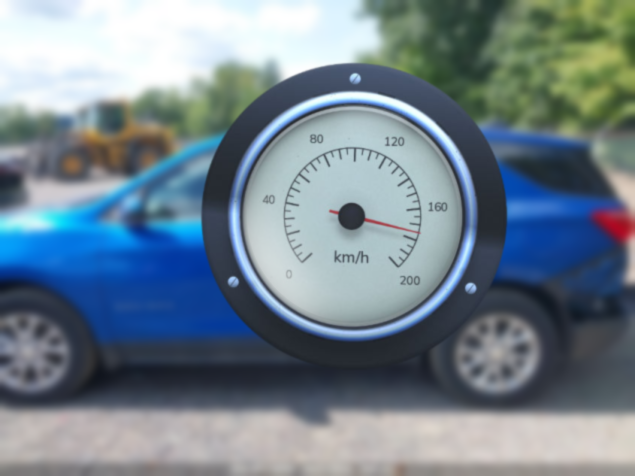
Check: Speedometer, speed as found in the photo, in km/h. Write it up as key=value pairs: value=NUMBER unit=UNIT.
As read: value=175 unit=km/h
